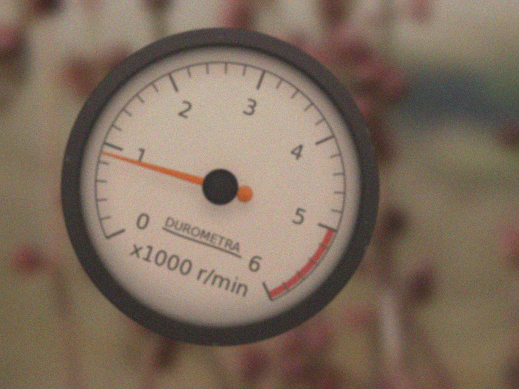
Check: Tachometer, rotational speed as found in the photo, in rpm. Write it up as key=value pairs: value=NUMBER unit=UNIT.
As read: value=900 unit=rpm
